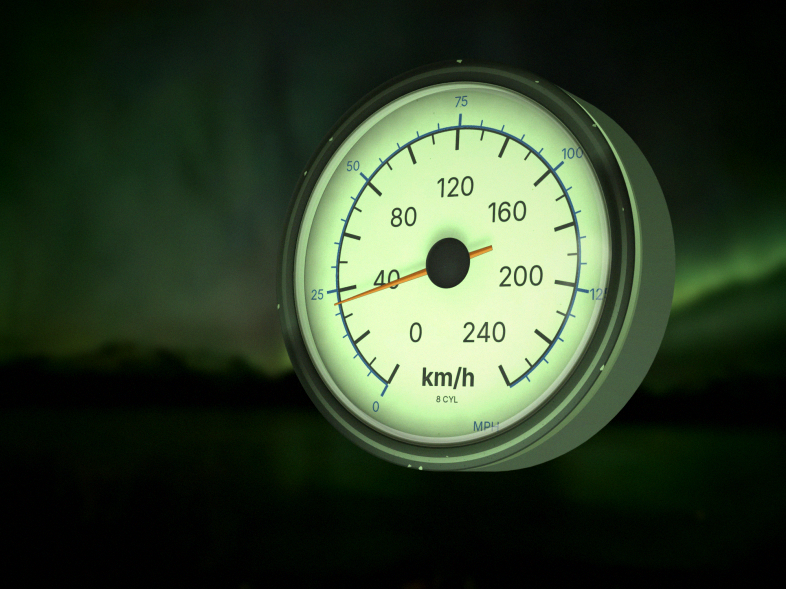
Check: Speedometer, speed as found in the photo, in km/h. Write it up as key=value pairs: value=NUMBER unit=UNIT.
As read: value=35 unit=km/h
